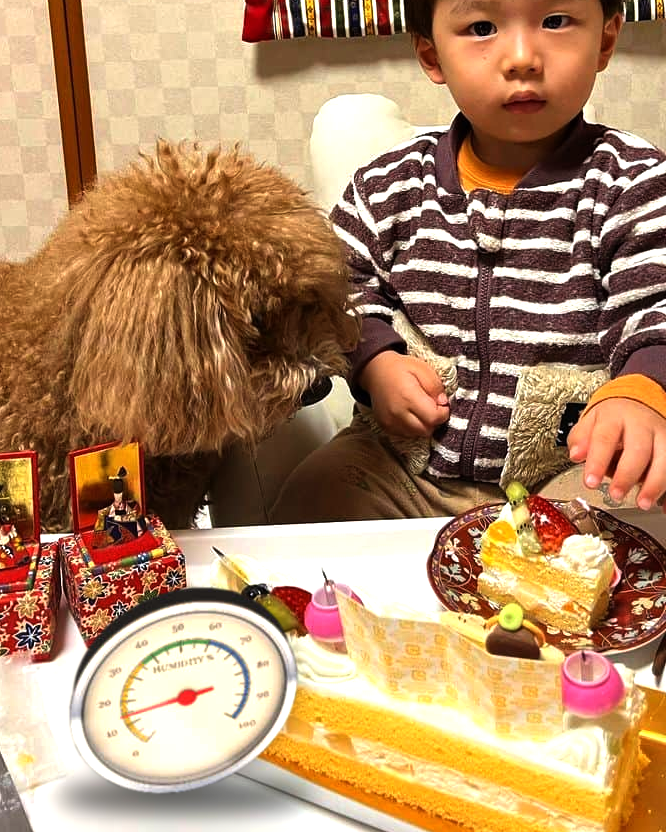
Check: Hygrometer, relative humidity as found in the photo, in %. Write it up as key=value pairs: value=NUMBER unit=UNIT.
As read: value=15 unit=%
